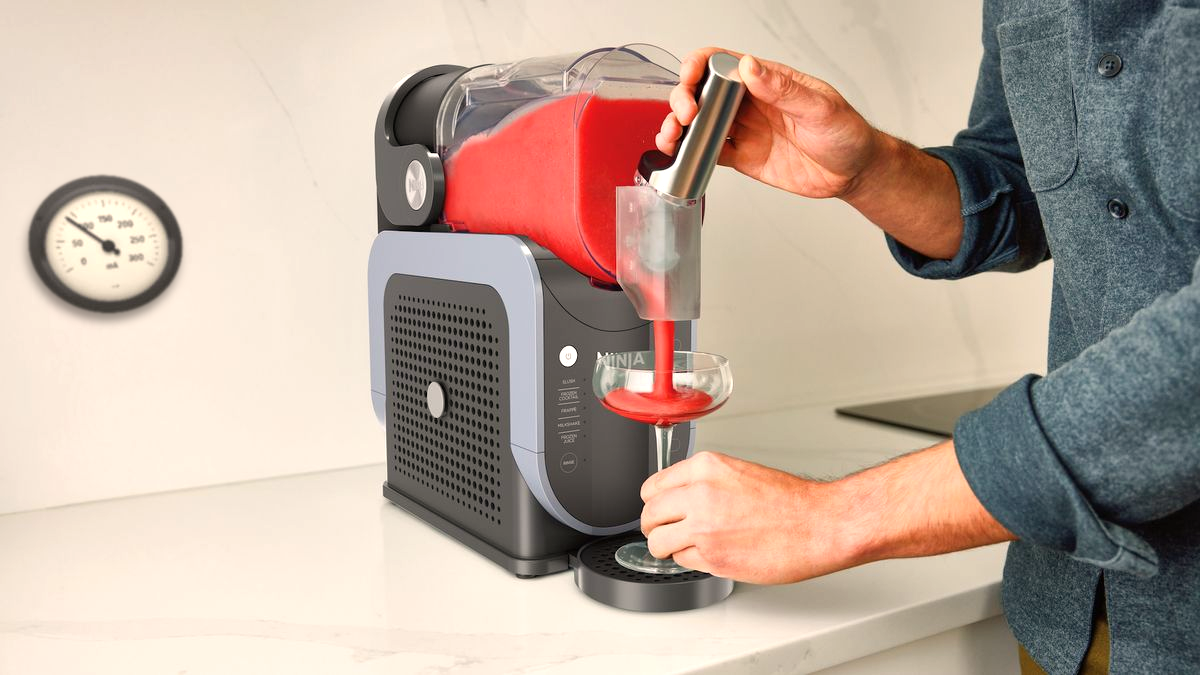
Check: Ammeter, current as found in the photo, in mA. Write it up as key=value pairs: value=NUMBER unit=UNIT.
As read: value=90 unit=mA
